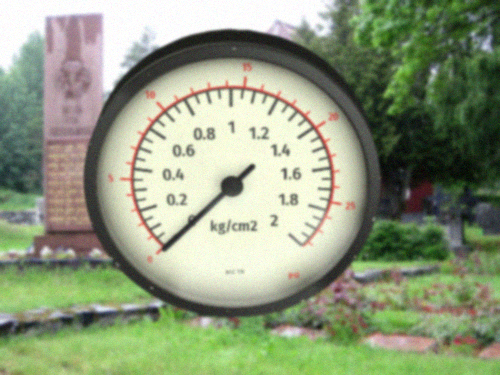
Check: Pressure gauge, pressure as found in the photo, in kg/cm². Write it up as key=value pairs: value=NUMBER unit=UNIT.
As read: value=0 unit=kg/cm²
